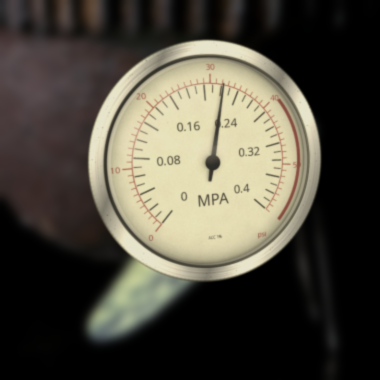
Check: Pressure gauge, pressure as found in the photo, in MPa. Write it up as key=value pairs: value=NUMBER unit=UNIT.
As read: value=0.22 unit=MPa
